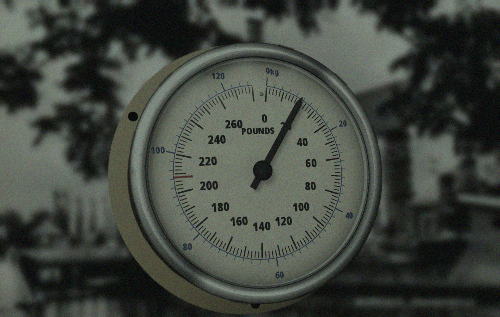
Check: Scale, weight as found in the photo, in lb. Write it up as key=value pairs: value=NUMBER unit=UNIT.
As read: value=20 unit=lb
